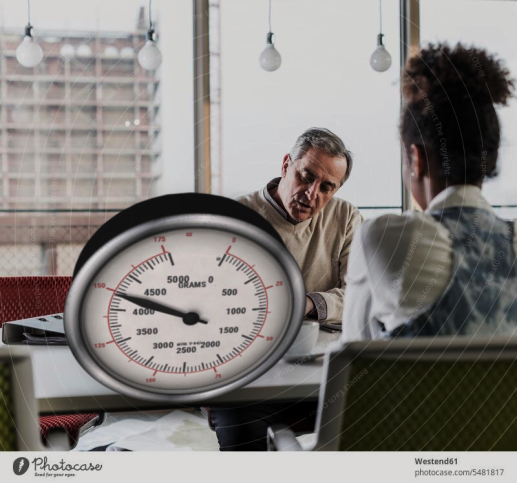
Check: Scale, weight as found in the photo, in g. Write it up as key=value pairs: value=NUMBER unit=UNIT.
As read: value=4250 unit=g
